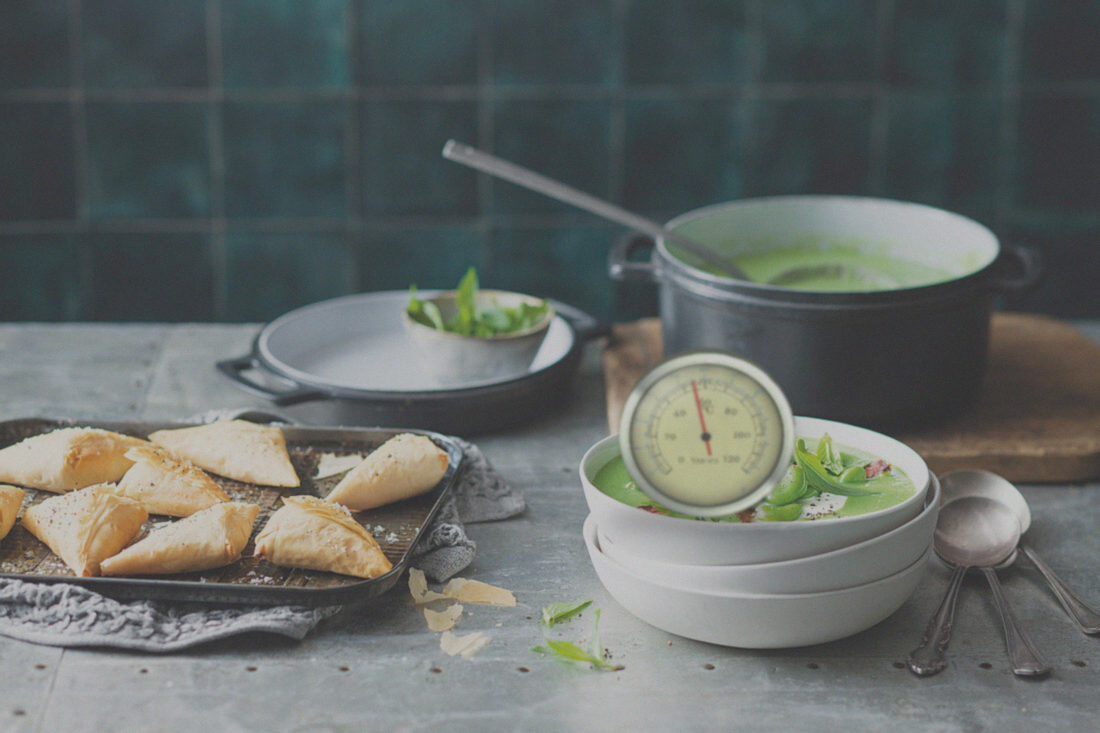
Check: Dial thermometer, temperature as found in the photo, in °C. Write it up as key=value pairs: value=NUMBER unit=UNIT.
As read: value=55 unit=°C
